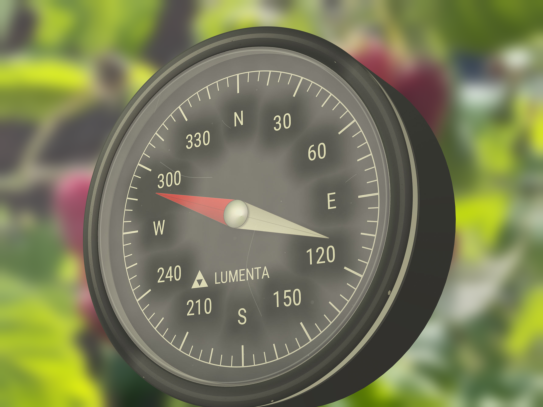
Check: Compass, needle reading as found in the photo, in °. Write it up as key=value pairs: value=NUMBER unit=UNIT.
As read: value=290 unit=°
